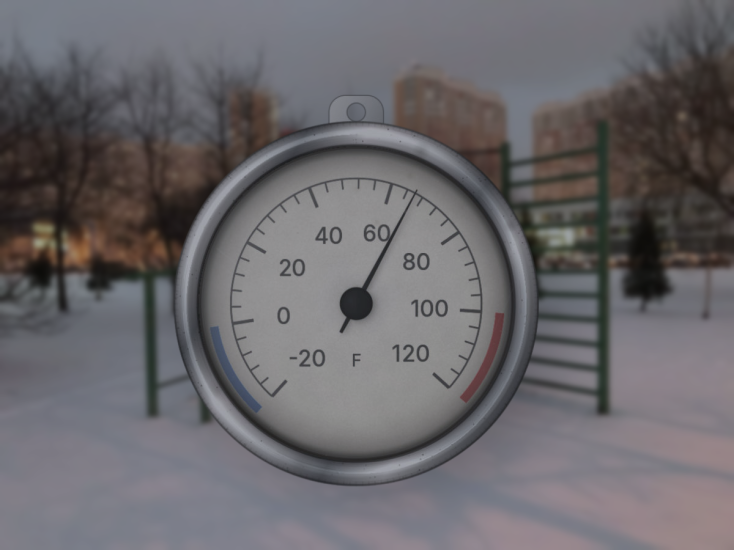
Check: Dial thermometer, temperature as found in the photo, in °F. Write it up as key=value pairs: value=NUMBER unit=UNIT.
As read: value=66 unit=°F
